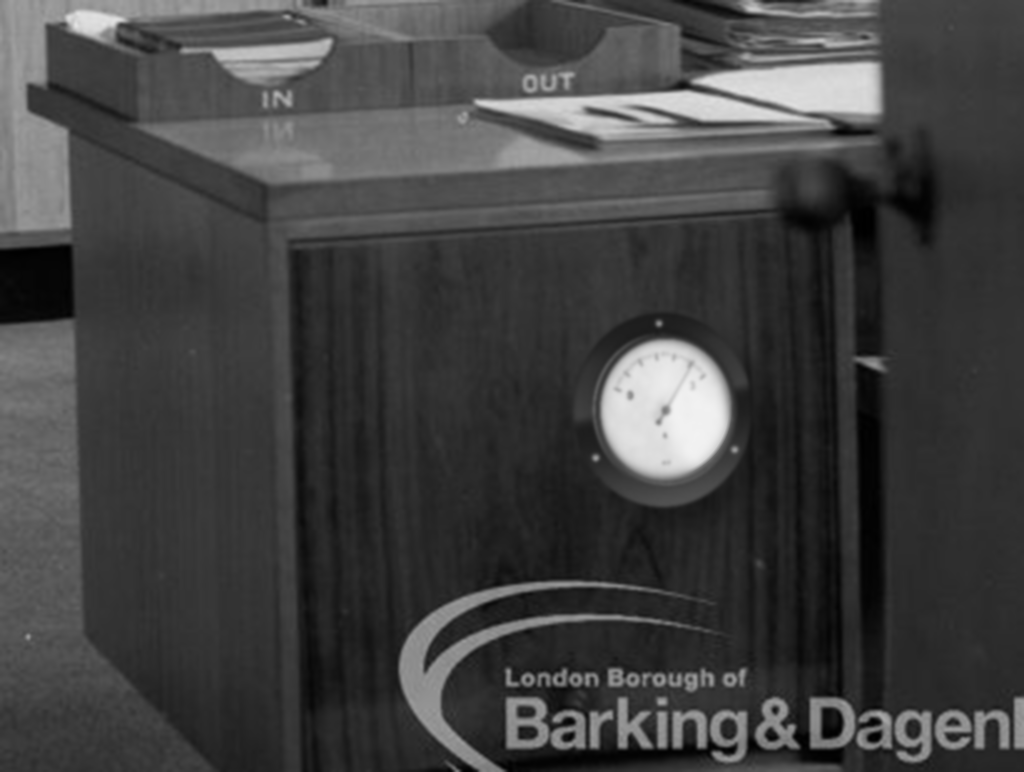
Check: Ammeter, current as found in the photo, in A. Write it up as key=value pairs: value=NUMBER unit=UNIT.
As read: value=2.5 unit=A
